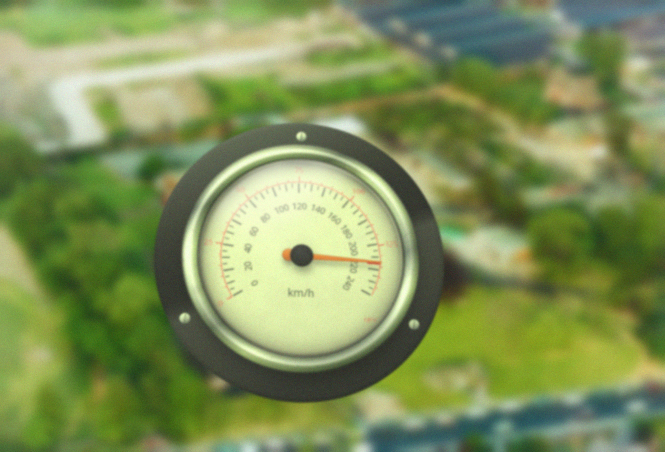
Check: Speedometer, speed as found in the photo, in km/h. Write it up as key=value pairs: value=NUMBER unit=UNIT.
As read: value=215 unit=km/h
